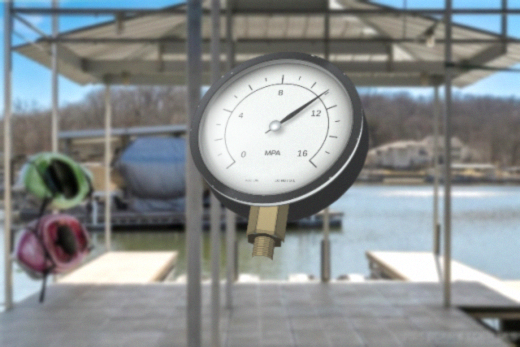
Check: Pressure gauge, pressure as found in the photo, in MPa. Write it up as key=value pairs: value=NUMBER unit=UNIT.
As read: value=11 unit=MPa
